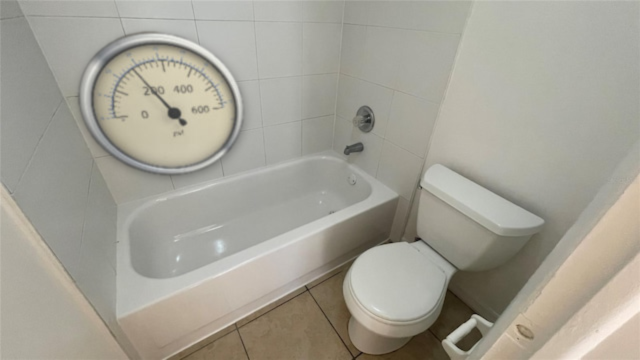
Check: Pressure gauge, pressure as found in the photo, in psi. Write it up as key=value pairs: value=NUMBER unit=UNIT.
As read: value=200 unit=psi
